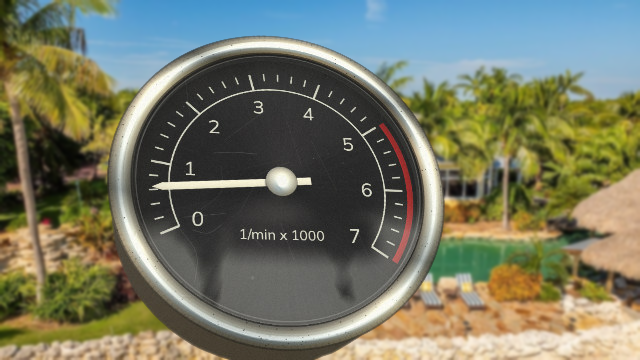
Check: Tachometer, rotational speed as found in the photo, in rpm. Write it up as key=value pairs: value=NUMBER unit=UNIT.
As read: value=600 unit=rpm
